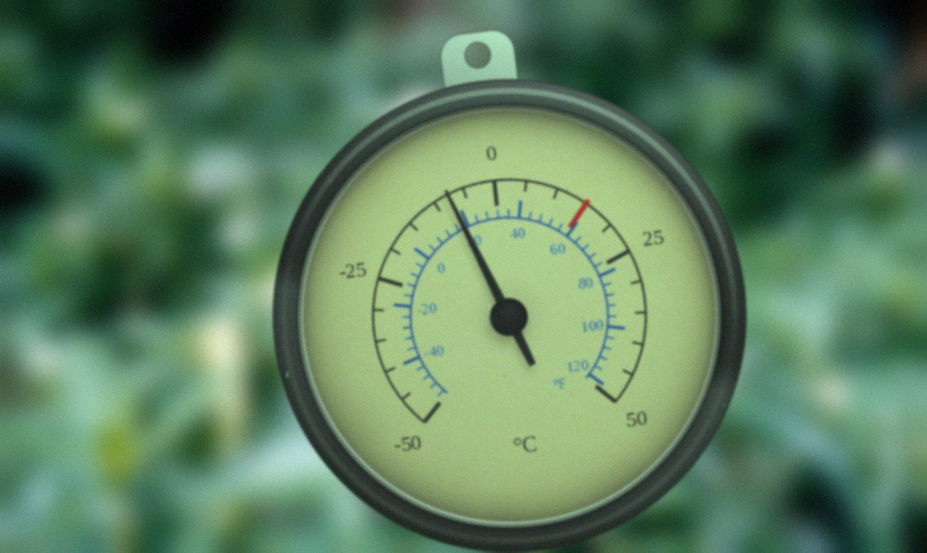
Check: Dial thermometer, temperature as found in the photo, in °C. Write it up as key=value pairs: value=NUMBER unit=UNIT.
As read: value=-7.5 unit=°C
